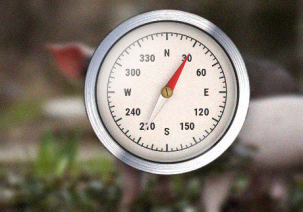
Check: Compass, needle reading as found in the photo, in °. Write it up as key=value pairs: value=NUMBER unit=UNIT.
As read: value=30 unit=°
